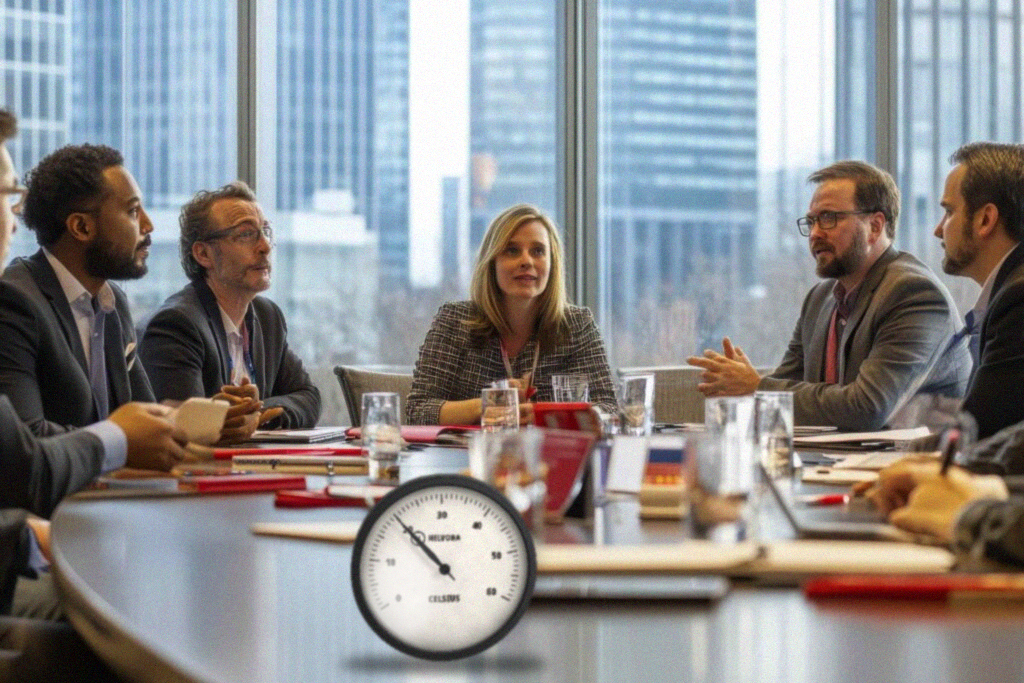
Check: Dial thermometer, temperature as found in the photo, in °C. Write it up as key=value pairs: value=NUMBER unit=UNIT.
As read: value=20 unit=°C
